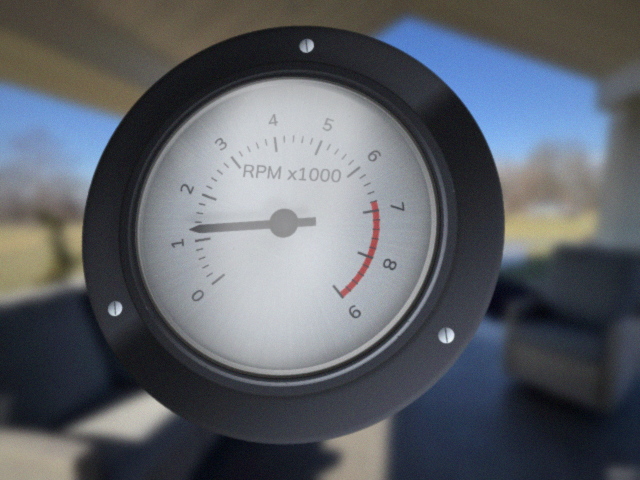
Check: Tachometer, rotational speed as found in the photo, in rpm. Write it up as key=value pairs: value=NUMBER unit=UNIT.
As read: value=1200 unit=rpm
